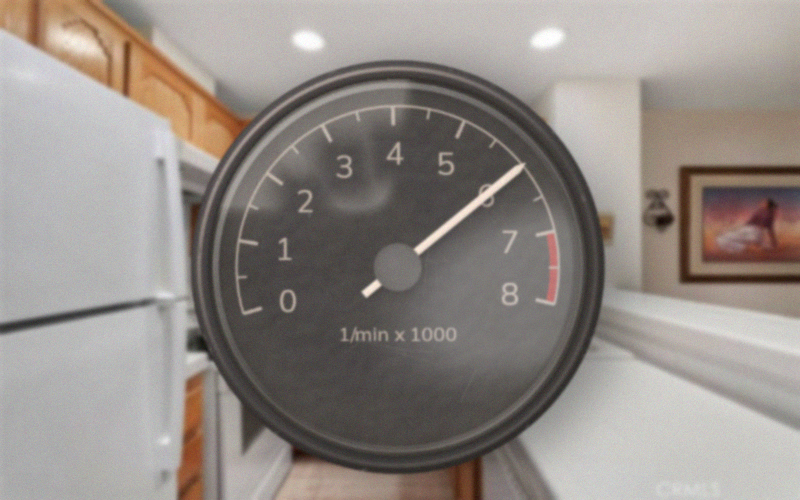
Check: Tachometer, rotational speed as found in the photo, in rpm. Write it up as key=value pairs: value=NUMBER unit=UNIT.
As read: value=6000 unit=rpm
